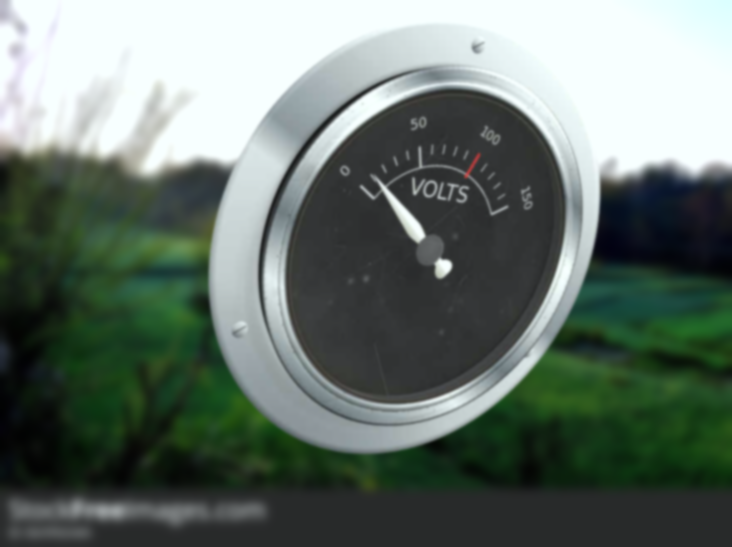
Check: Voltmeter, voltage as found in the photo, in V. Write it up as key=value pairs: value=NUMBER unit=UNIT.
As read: value=10 unit=V
